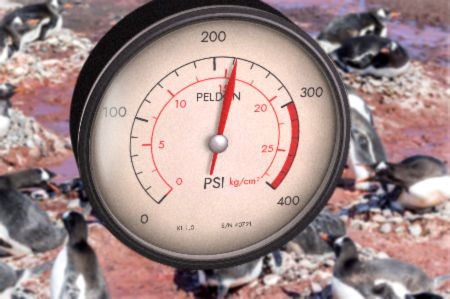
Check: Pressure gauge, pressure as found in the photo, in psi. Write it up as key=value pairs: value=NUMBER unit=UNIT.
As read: value=220 unit=psi
